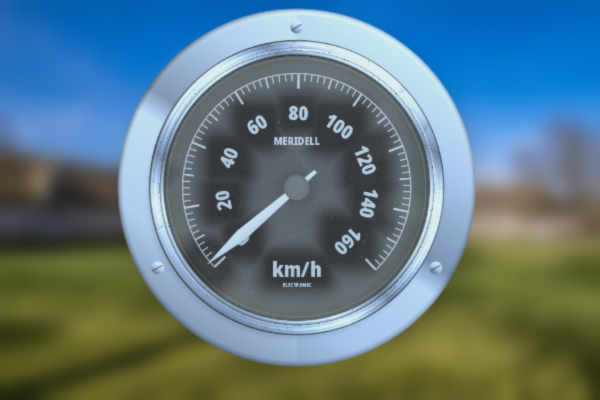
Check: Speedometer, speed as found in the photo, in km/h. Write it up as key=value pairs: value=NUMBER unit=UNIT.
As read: value=2 unit=km/h
